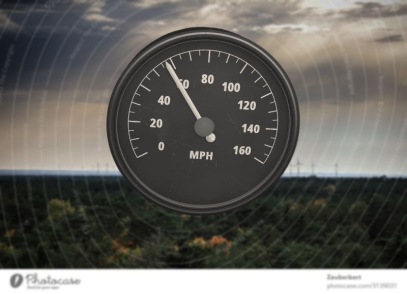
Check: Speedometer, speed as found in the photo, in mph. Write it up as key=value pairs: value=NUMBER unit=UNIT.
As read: value=57.5 unit=mph
